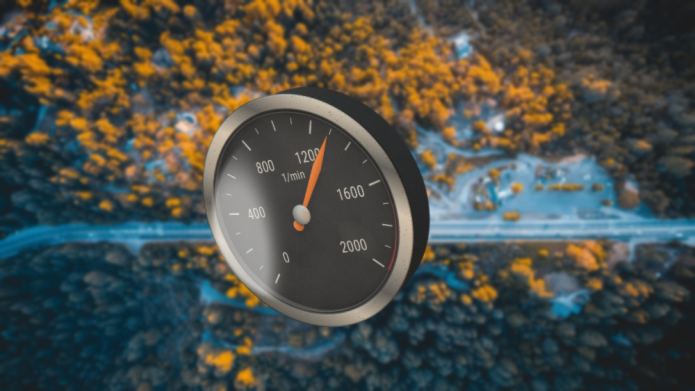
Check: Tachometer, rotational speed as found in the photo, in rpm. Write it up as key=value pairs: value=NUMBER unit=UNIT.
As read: value=1300 unit=rpm
